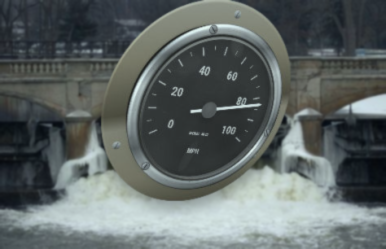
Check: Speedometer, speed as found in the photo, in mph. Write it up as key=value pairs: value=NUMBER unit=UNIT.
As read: value=82.5 unit=mph
